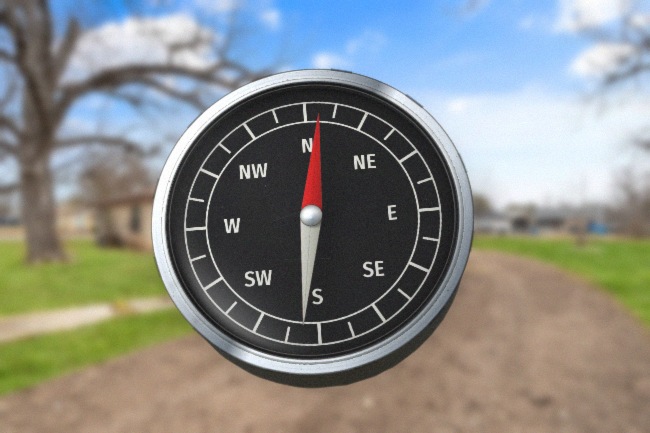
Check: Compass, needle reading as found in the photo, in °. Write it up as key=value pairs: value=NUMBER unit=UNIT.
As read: value=7.5 unit=°
